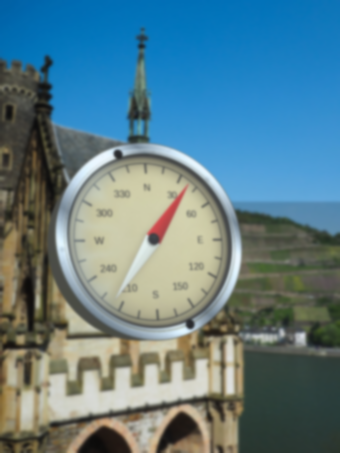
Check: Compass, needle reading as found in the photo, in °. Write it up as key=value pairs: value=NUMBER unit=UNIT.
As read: value=37.5 unit=°
